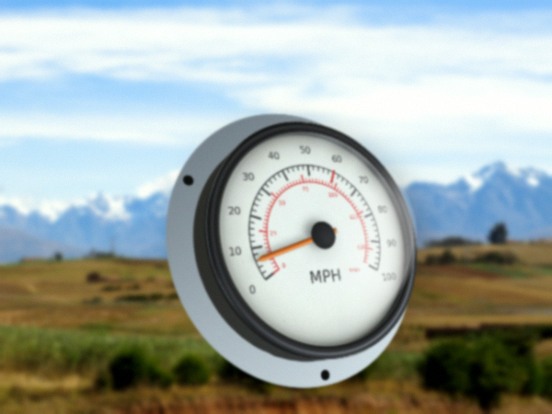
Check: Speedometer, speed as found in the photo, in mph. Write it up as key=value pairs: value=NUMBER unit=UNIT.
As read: value=6 unit=mph
